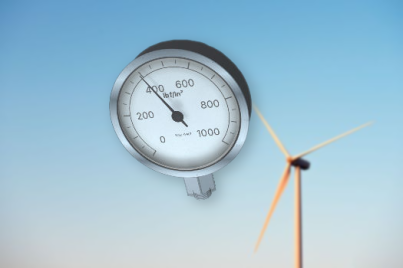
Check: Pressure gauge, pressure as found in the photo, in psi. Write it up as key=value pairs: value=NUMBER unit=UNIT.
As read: value=400 unit=psi
